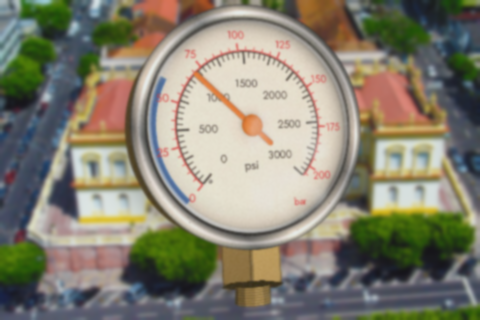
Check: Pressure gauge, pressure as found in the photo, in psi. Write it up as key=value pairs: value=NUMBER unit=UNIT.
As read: value=1000 unit=psi
